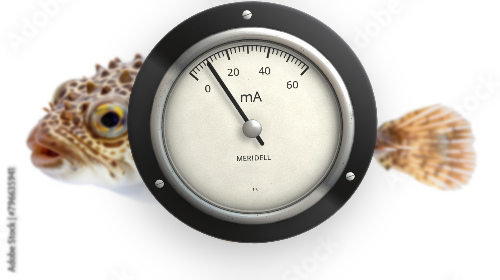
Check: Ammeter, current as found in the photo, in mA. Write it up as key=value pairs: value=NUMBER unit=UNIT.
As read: value=10 unit=mA
